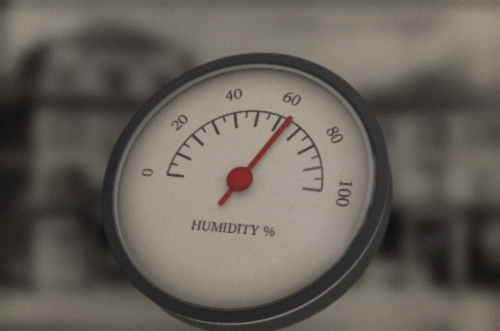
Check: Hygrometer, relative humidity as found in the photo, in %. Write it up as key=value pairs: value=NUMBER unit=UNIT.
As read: value=65 unit=%
